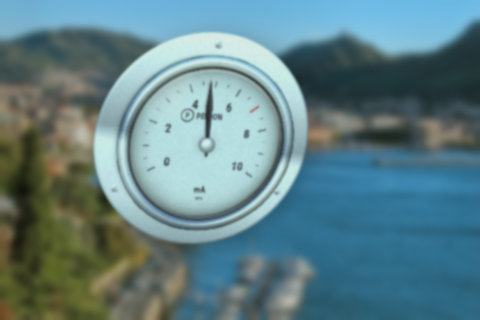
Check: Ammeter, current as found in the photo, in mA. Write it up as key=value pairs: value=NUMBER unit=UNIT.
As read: value=4.75 unit=mA
